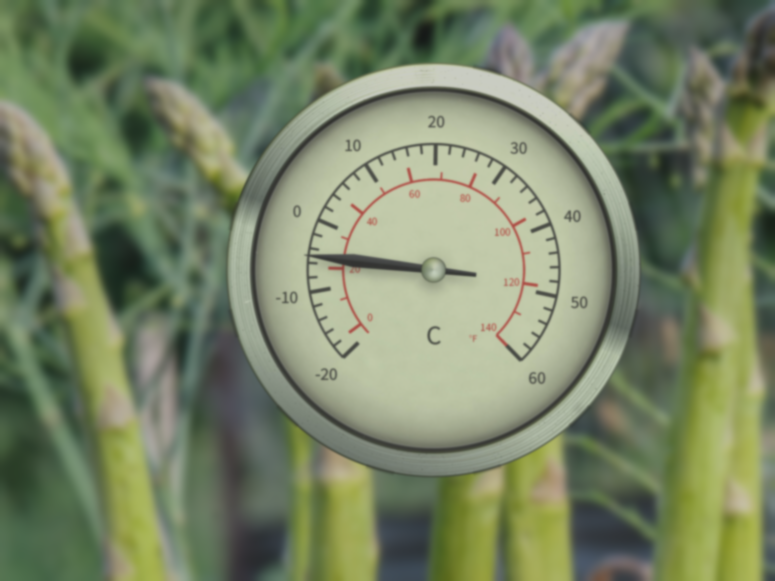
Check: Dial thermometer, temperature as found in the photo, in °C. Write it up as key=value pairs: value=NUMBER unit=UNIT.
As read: value=-5 unit=°C
